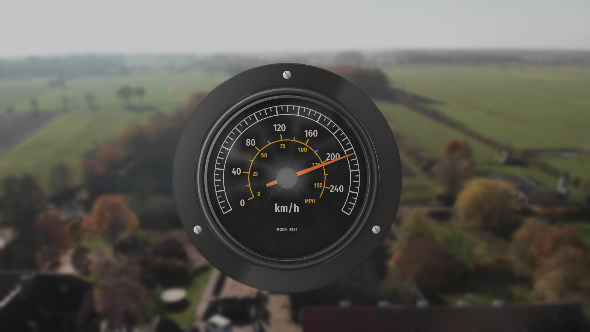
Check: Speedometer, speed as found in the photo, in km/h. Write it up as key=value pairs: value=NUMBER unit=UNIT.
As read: value=205 unit=km/h
